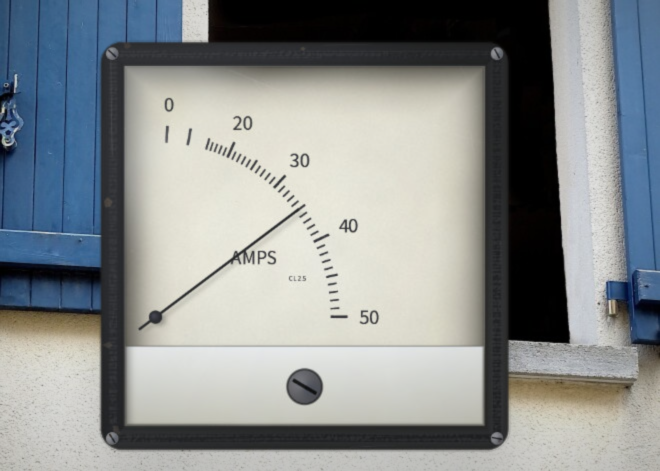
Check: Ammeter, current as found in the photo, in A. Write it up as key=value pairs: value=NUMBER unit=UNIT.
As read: value=35 unit=A
